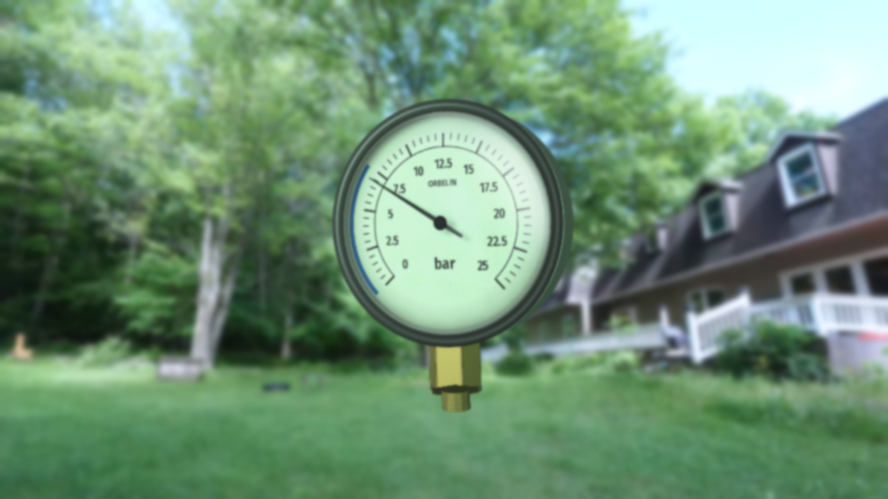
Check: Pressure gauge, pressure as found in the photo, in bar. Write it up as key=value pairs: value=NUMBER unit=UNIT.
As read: value=7 unit=bar
